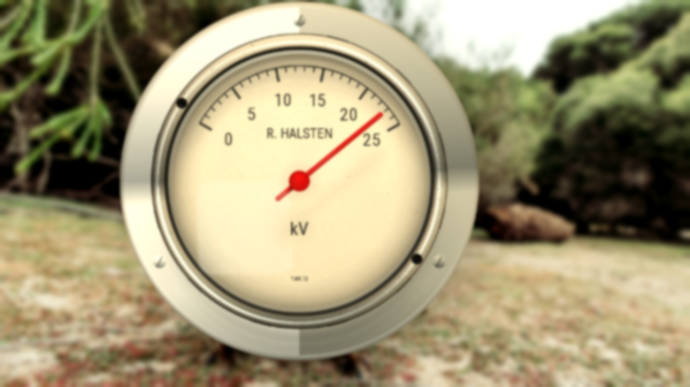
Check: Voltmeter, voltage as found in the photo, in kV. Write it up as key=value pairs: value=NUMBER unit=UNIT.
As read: value=23 unit=kV
